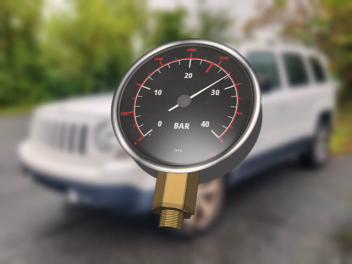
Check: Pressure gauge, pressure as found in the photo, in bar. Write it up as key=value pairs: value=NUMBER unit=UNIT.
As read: value=28 unit=bar
